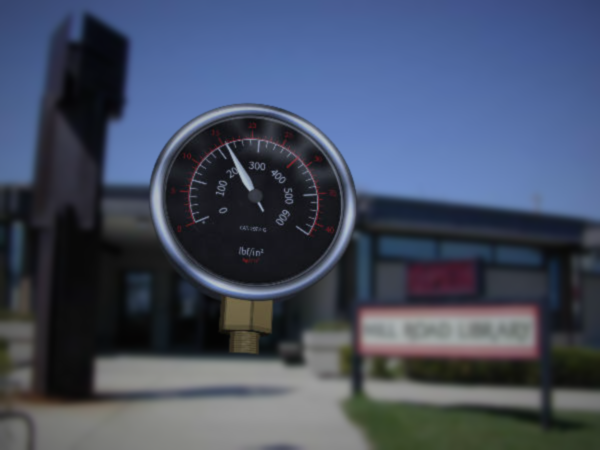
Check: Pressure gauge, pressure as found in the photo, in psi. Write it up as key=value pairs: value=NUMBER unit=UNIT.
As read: value=220 unit=psi
